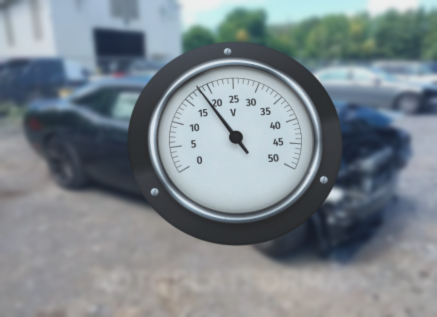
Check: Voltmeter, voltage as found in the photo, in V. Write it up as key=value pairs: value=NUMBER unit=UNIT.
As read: value=18 unit=V
